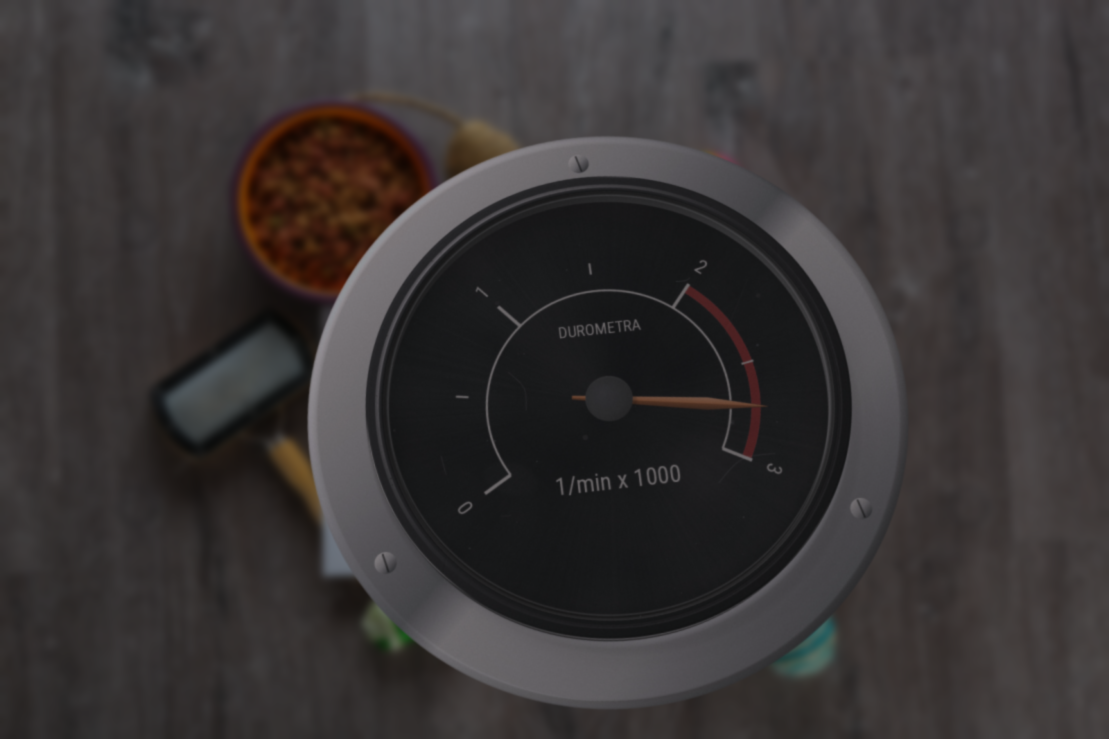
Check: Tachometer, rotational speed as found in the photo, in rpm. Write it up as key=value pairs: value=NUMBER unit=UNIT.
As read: value=2750 unit=rpm
